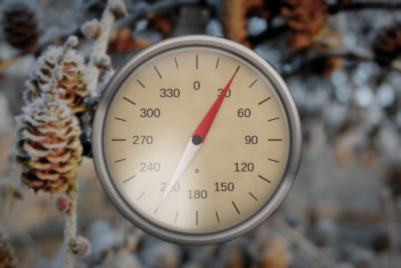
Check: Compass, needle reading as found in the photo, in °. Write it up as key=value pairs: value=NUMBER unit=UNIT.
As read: value=30 unit=°
